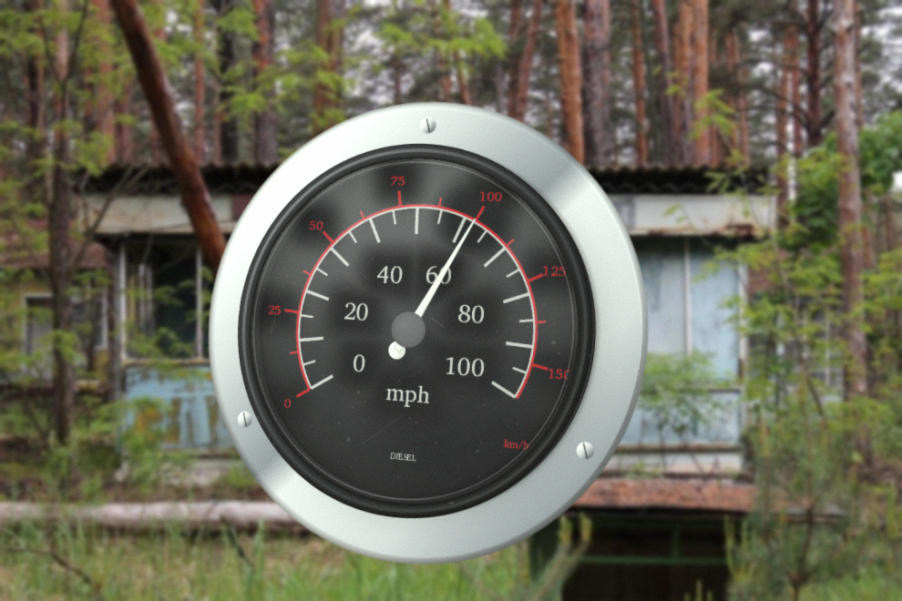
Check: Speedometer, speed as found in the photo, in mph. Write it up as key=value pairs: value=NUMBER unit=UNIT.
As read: value=62.5 unit=mph
